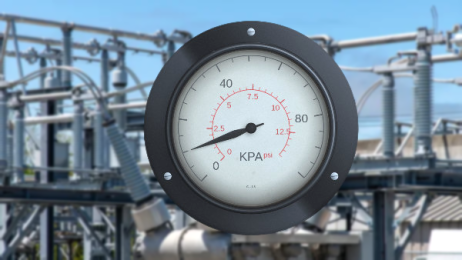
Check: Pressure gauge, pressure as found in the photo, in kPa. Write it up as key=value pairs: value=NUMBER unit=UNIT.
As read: value=10 unit=kPa
